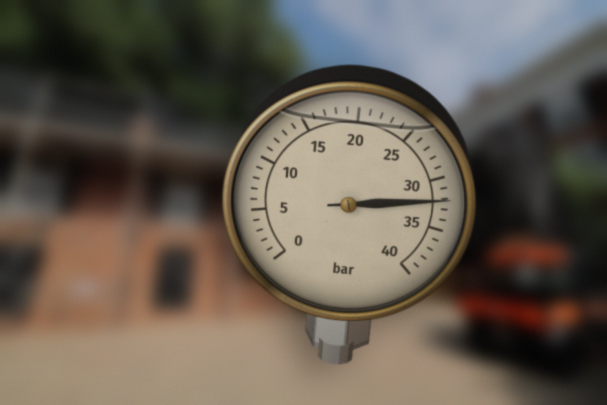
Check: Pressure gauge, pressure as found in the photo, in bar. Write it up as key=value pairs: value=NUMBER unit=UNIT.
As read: value=32 unit=bar
